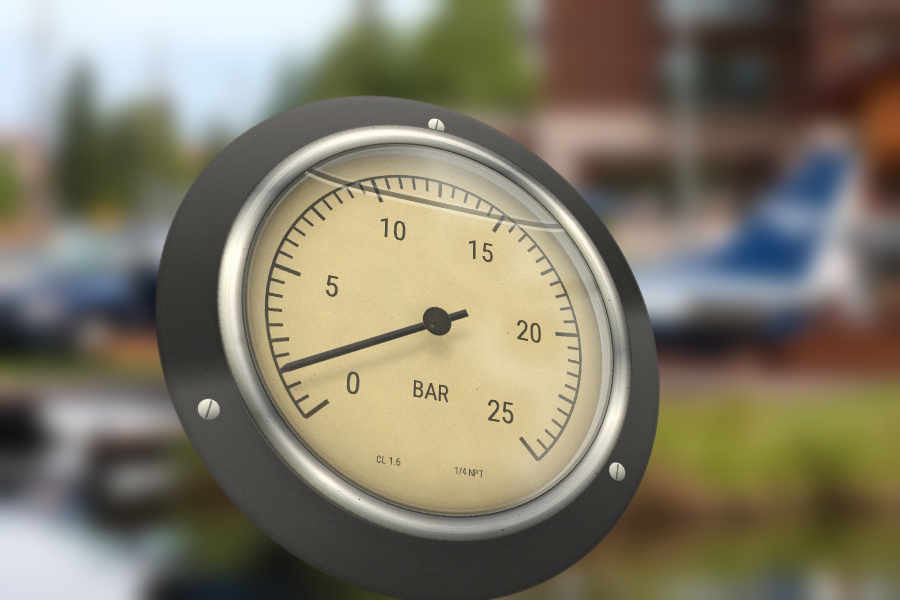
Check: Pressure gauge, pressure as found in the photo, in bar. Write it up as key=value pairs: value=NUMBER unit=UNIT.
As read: value=1.5 unit=bar
